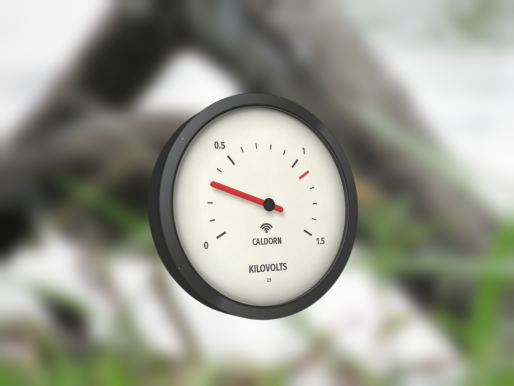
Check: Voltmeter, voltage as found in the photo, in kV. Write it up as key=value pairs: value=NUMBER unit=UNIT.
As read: value=0.3 unit=kV
